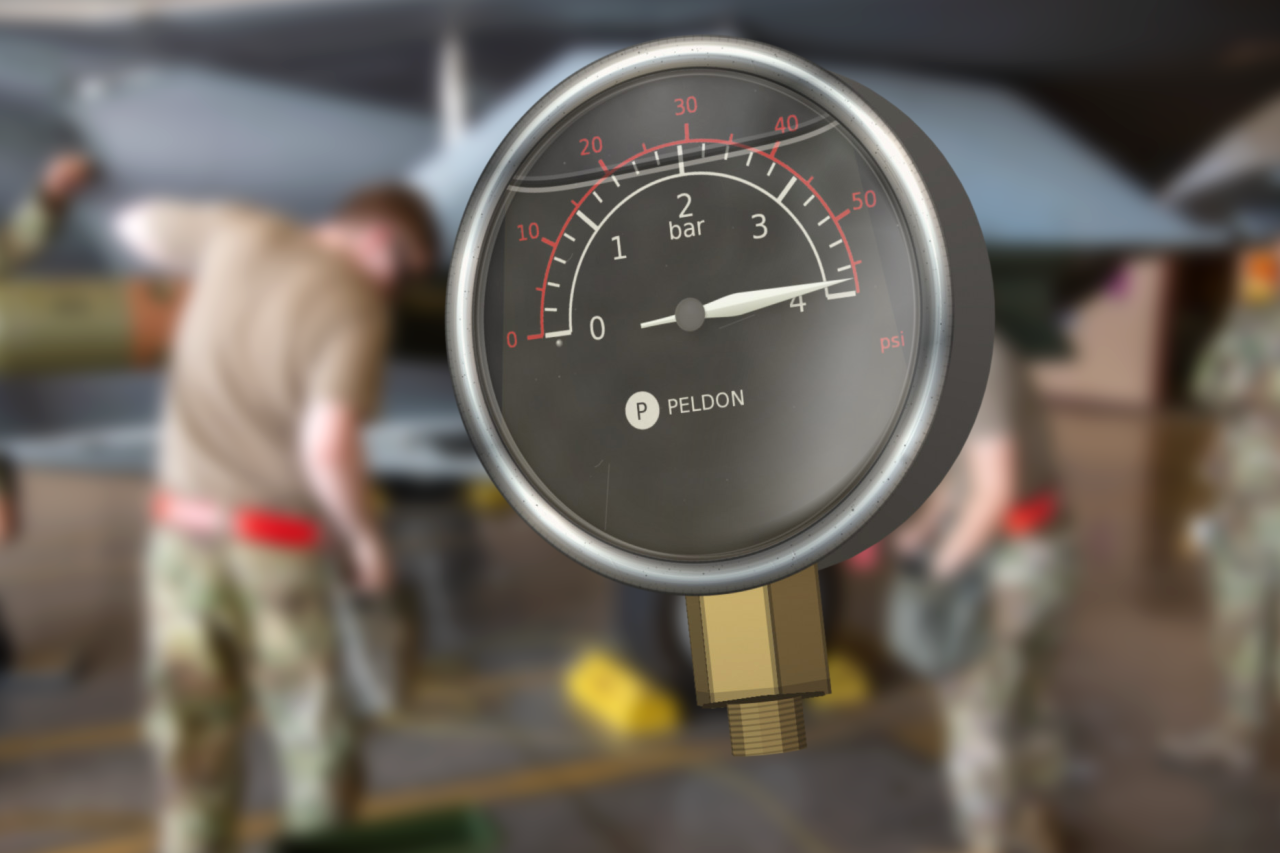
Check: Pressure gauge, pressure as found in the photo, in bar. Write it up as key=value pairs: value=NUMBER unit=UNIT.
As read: value=3.9 unit=bar
